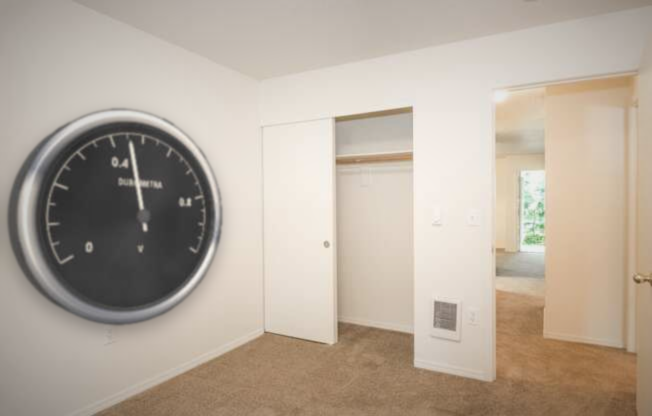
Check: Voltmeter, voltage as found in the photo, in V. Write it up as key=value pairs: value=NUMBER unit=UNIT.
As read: value=0.45 unit=V
